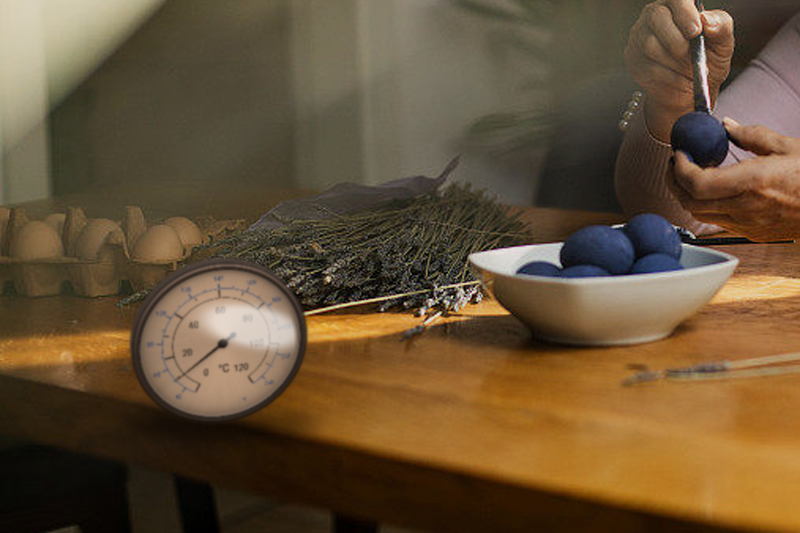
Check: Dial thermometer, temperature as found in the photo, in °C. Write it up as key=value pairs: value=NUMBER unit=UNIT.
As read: value=10 unit=°C
